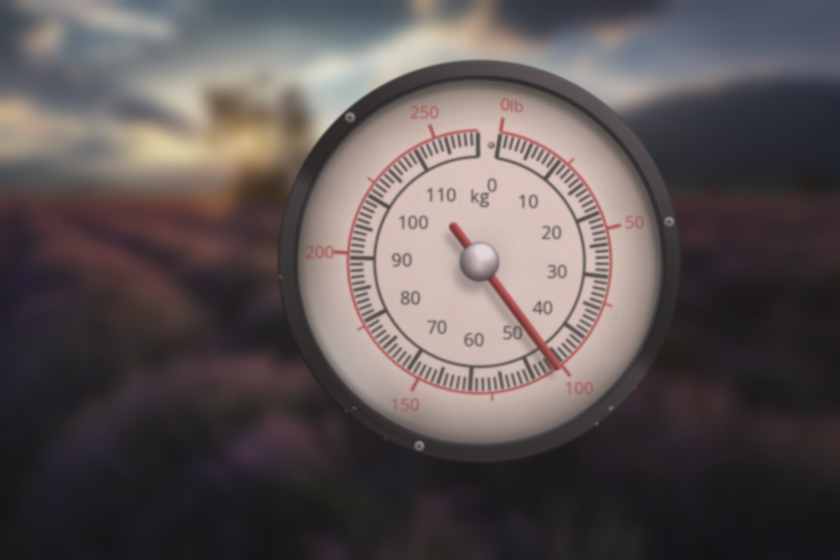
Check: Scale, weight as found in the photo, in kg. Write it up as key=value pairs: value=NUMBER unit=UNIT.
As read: value=46 unit=kg
